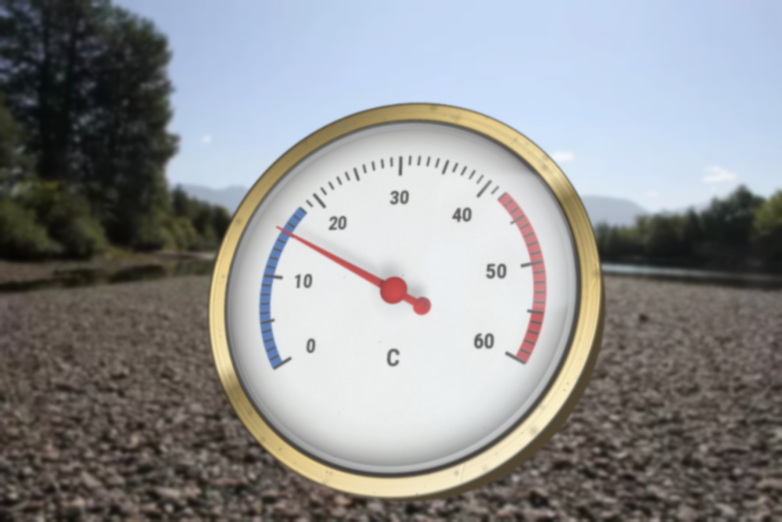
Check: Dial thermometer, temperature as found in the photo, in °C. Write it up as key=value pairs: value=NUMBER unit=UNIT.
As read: value=15 unit=°C
